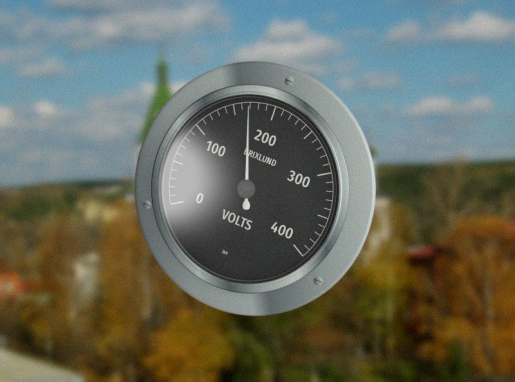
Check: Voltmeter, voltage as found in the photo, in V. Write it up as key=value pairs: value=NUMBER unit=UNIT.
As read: value=170 unit=V
